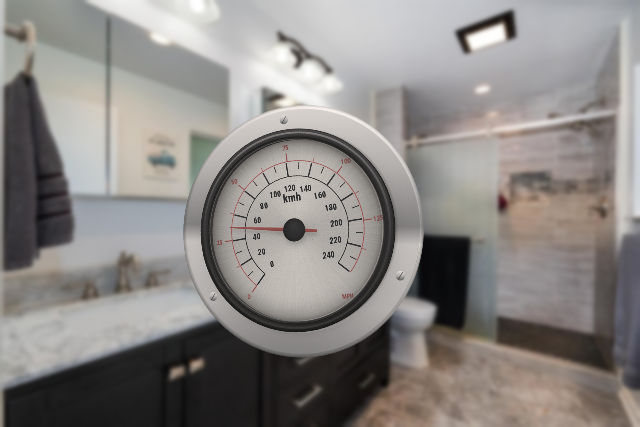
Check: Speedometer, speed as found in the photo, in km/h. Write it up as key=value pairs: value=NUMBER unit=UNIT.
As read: value=50 unit=km/h
